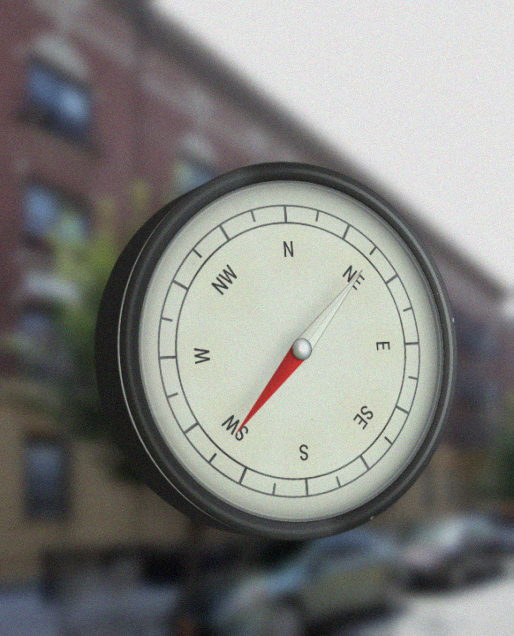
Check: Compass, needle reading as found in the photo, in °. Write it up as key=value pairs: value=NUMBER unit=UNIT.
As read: value=225 unit=°
